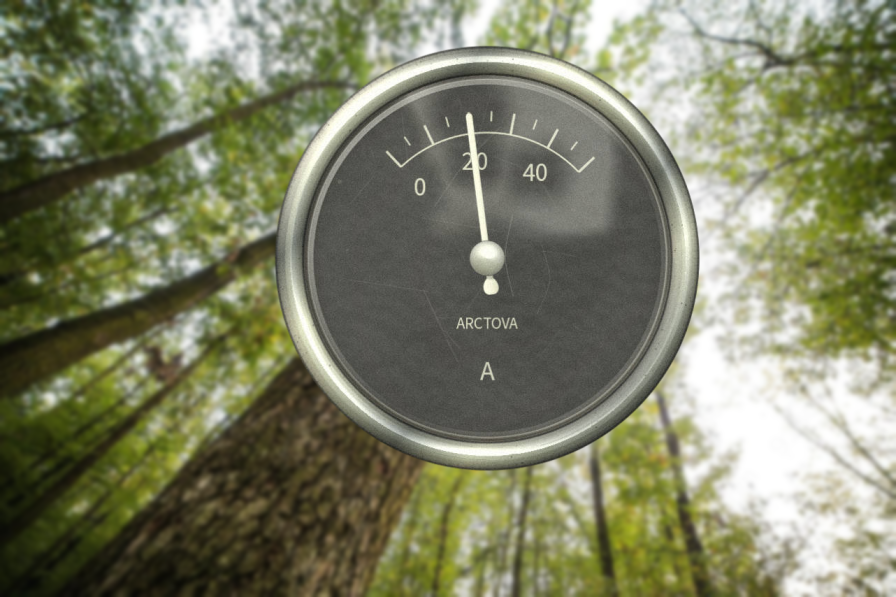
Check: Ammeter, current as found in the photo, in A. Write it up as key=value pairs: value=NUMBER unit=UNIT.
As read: value=20 unit=A
